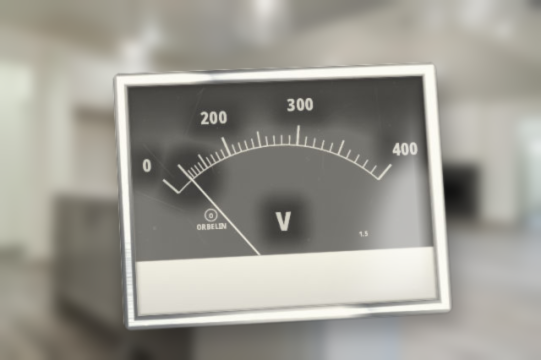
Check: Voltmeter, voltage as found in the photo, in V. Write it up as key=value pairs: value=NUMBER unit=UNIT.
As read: value=100 unit=V
